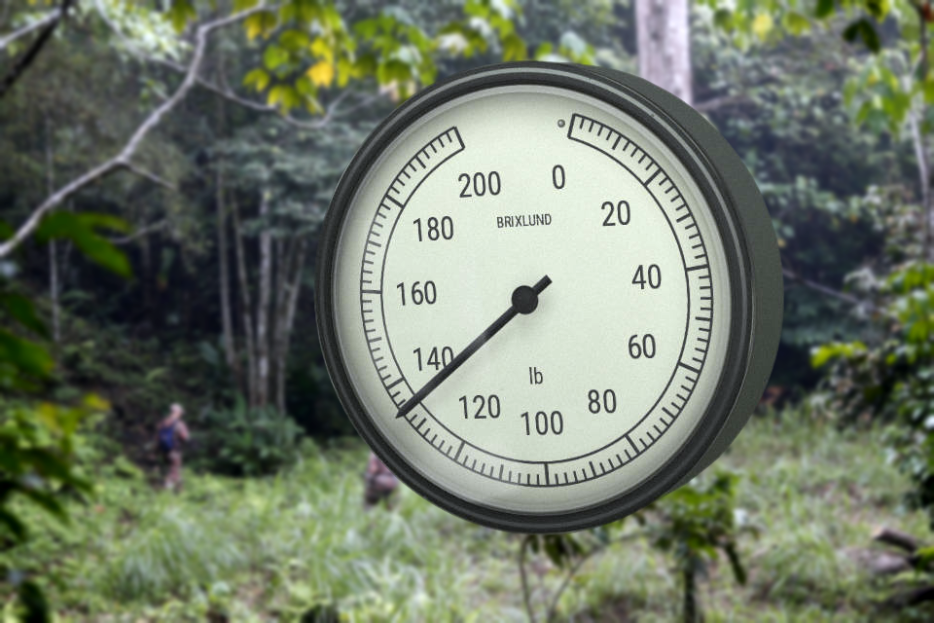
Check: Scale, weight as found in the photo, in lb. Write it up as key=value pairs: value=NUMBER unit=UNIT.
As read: value=134 unit=lb
